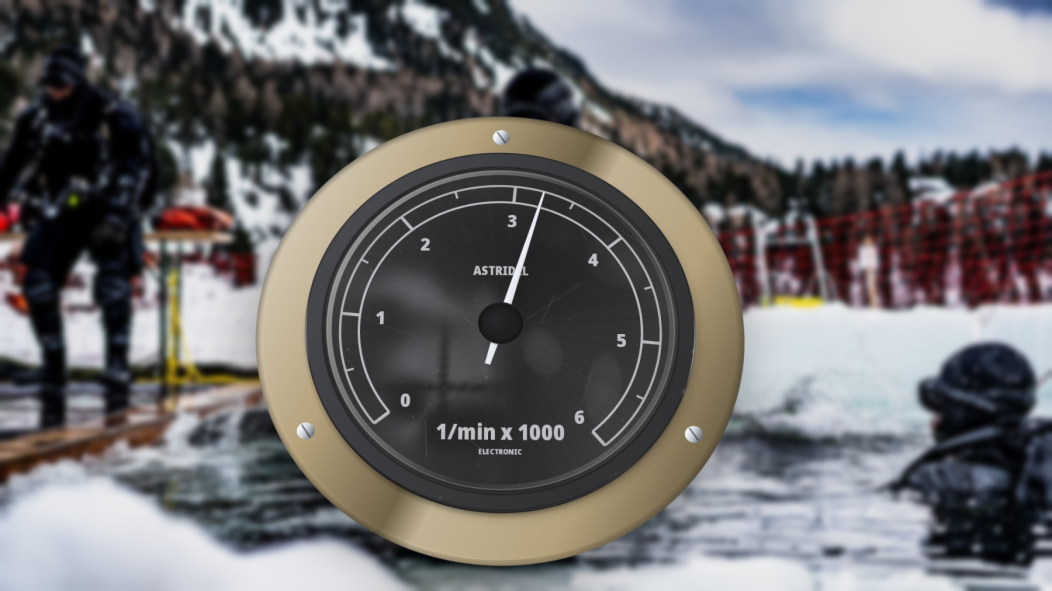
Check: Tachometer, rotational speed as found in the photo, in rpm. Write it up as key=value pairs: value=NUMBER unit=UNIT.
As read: value=3250 unit=rpm
